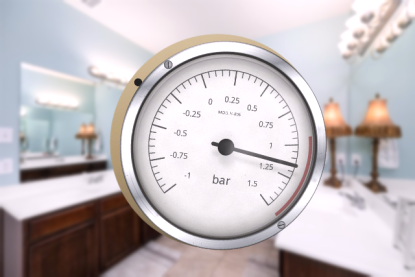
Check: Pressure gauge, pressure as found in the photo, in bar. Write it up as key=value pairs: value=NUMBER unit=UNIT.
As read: value=1.15 unit=bar
